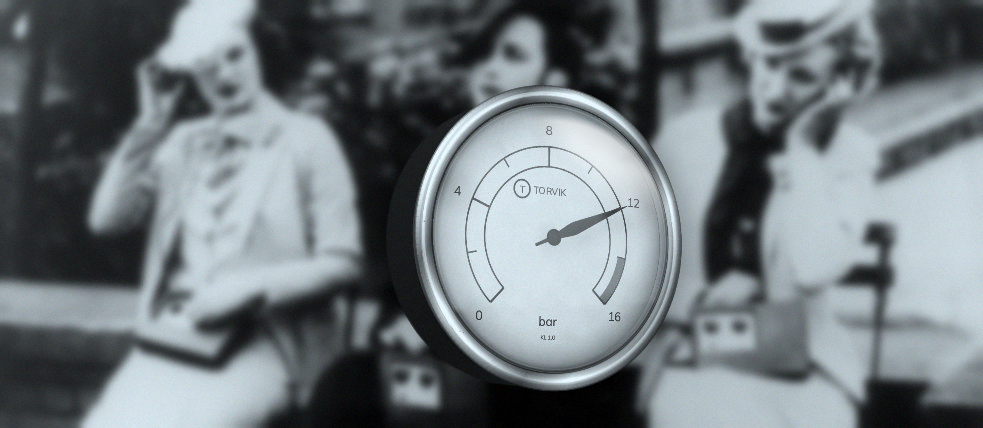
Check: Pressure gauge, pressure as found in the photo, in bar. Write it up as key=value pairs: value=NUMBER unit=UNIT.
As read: value=12 unit=bar
